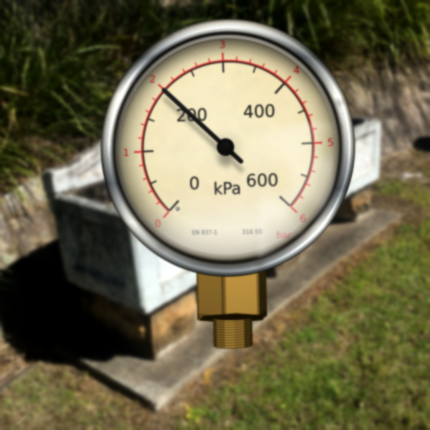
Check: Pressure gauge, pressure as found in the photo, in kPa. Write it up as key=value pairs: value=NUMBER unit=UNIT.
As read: value=200 unit=kPa
